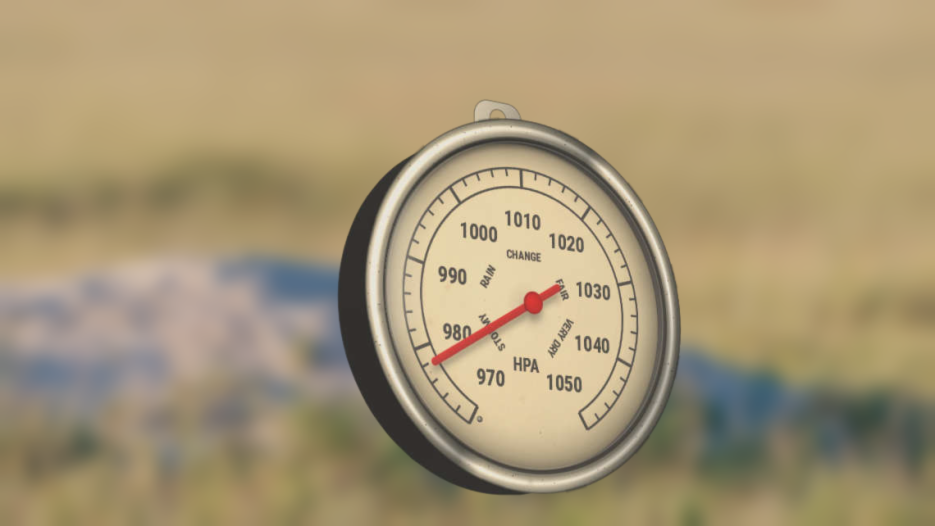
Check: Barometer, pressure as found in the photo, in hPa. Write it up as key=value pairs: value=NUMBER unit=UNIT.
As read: value=978 unit=hPa
